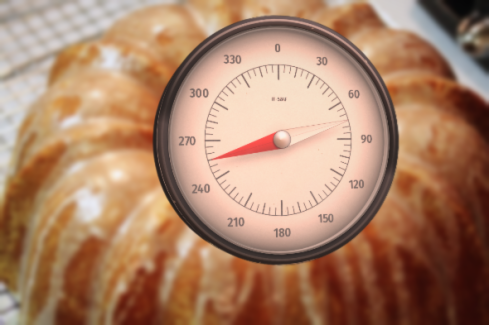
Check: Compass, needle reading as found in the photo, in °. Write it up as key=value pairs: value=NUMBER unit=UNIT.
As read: value=255 unit=°
